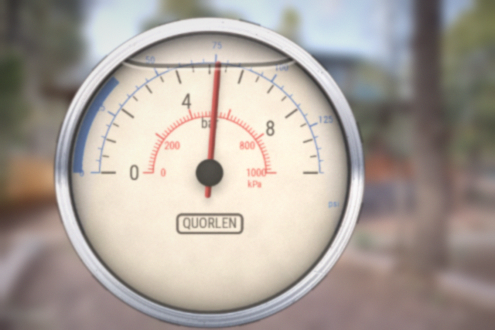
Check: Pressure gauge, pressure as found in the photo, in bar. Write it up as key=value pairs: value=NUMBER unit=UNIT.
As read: value=5.25 unit=bar
